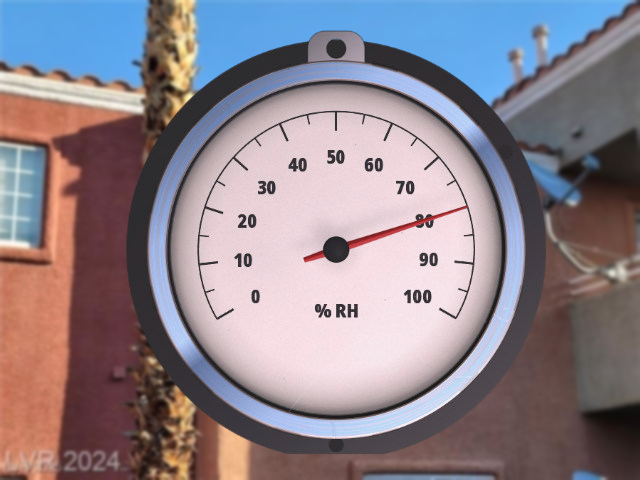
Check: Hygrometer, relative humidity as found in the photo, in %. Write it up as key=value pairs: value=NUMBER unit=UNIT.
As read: value=80 unit=%
